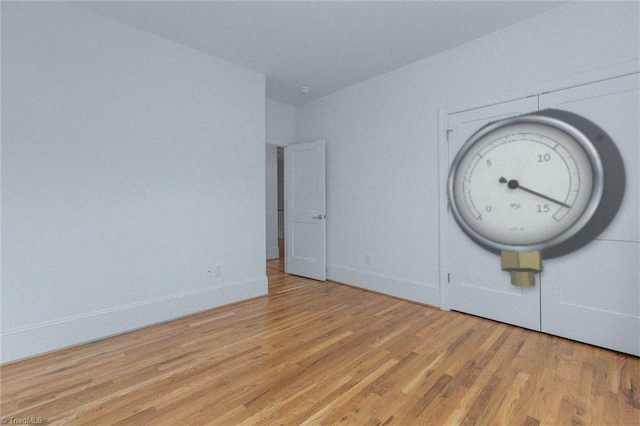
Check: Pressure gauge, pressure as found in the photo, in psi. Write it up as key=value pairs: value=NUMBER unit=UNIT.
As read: value=14 unit=psi
